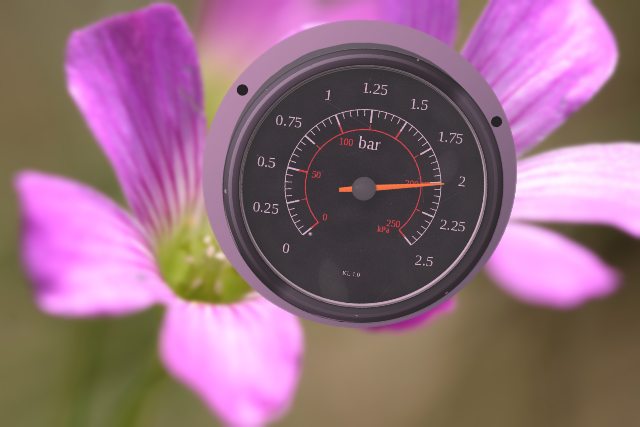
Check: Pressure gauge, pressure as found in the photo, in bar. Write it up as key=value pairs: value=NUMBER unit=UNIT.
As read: value=2 unit=bar
